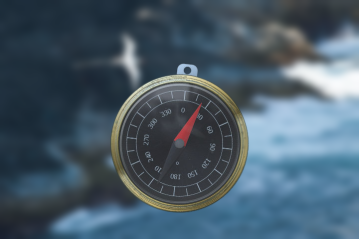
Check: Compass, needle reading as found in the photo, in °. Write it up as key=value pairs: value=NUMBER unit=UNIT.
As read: value=22.5 unit=°
